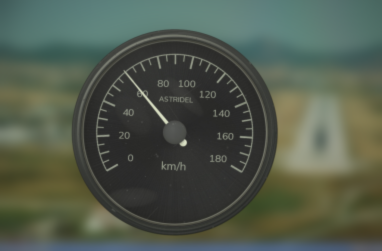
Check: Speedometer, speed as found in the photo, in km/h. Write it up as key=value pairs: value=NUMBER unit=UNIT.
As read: value=60 unit=km/h
